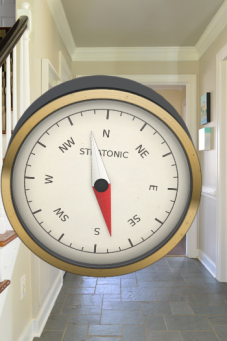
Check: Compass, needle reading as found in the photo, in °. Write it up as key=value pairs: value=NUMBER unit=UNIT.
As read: value=165 unit=°
